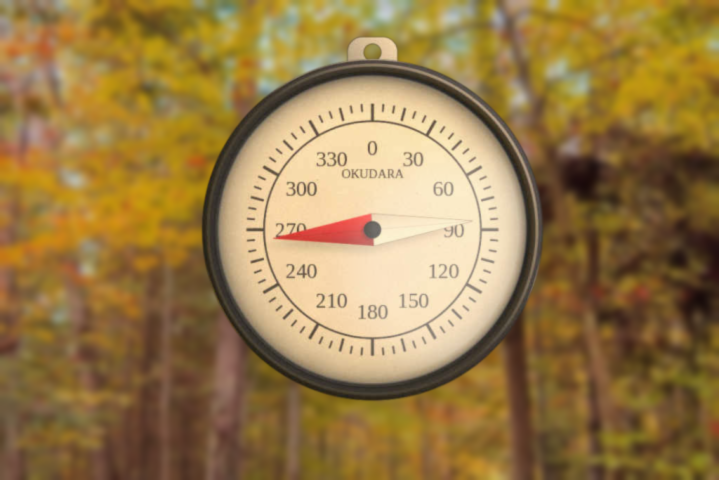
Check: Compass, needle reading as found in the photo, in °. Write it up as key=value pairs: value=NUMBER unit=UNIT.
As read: value=265 unit=°
